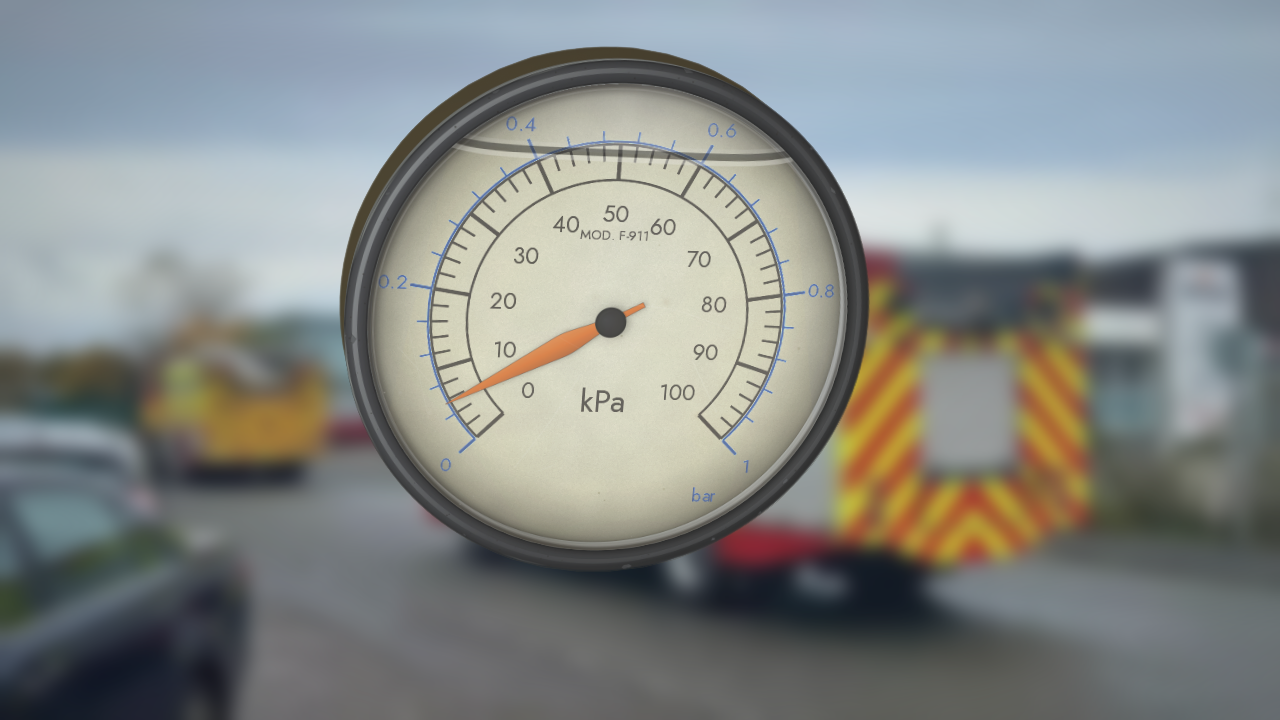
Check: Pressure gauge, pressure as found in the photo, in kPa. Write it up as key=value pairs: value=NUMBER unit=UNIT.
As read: value=6 unit=kPa
